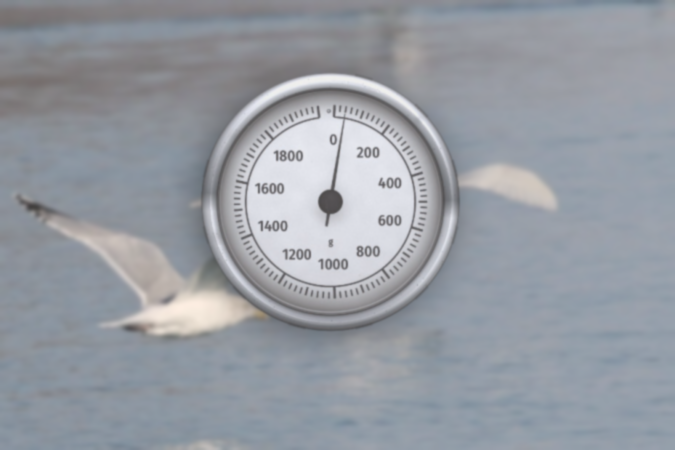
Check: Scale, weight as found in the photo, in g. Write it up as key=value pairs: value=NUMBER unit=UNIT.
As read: value=40 unit=g
